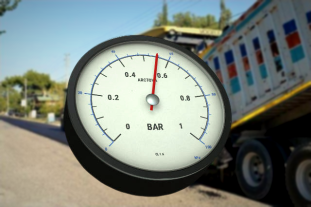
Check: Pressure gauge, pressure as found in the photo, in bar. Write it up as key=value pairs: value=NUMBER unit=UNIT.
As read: value=0.55 unit=bar
